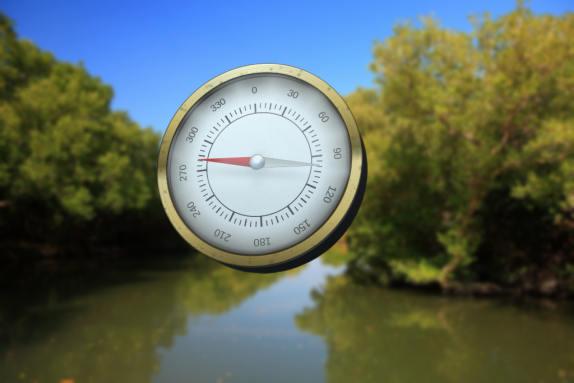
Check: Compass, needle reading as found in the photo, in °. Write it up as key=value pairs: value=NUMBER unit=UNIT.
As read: value=280 unit=°
